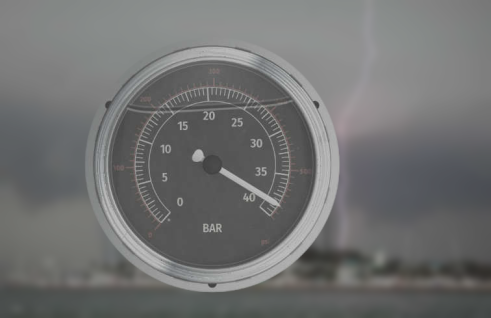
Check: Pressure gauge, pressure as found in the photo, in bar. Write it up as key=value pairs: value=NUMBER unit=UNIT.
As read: value=38.5 unit=bar
